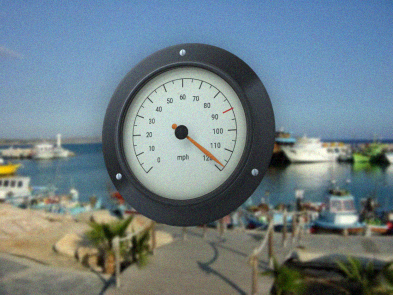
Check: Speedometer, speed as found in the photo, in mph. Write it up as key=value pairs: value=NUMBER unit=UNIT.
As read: value=117.5 unit=mph
